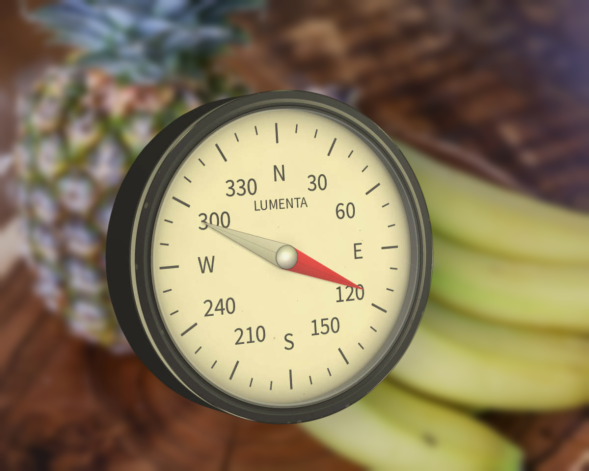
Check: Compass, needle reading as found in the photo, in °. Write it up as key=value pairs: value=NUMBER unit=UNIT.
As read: value=115 unit=°
